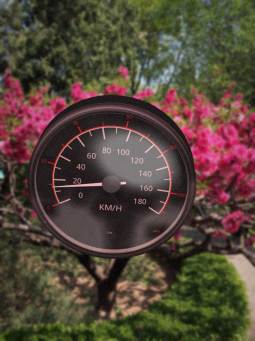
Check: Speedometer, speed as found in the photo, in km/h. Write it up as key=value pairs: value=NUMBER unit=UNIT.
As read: value=15 unit=km/h
